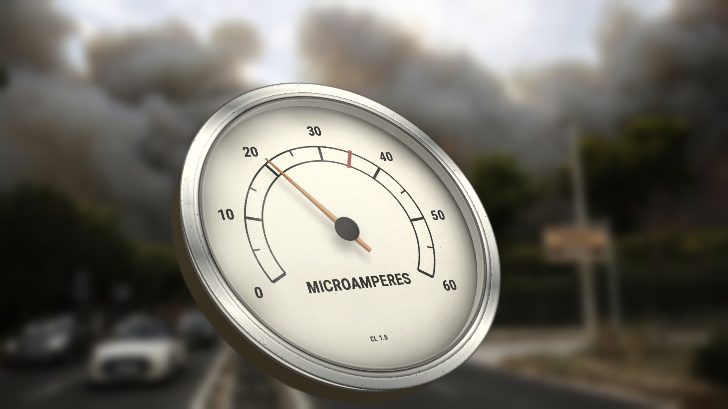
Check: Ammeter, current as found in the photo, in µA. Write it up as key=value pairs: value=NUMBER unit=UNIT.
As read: value=20 unit=µA
